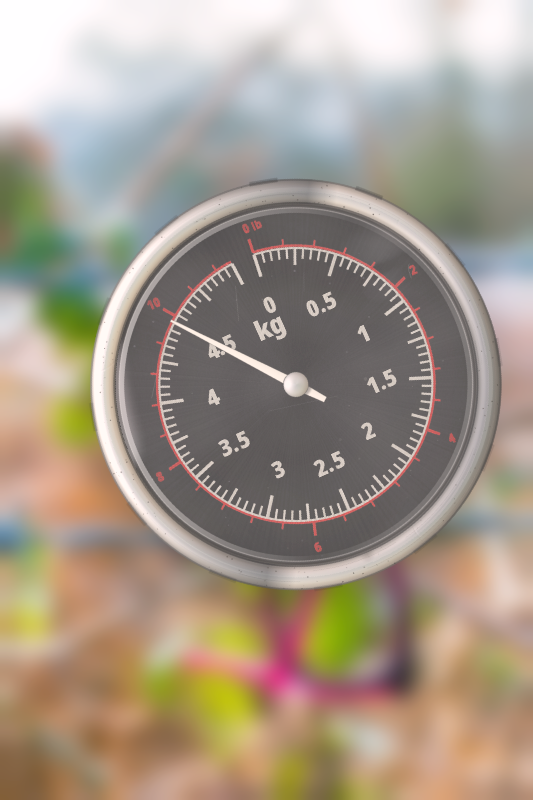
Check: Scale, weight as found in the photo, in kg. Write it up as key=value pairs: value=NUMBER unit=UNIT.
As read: value=4.5 unit=kg
